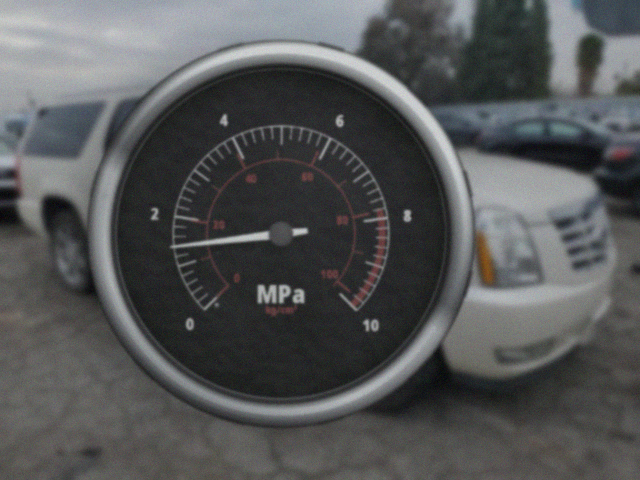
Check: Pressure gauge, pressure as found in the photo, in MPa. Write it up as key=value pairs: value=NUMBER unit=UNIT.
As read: value=1.4 unit=MPa
